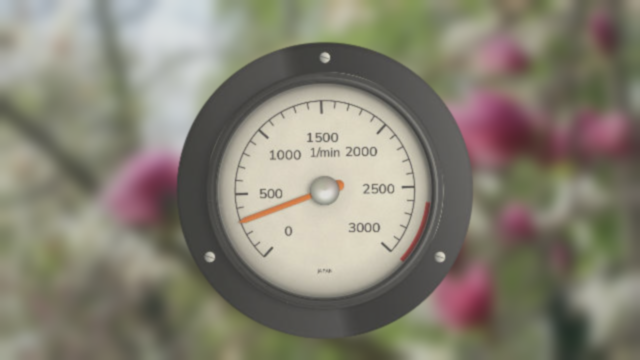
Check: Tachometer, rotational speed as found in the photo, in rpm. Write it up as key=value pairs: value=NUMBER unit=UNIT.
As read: value=300 unit=rpm
